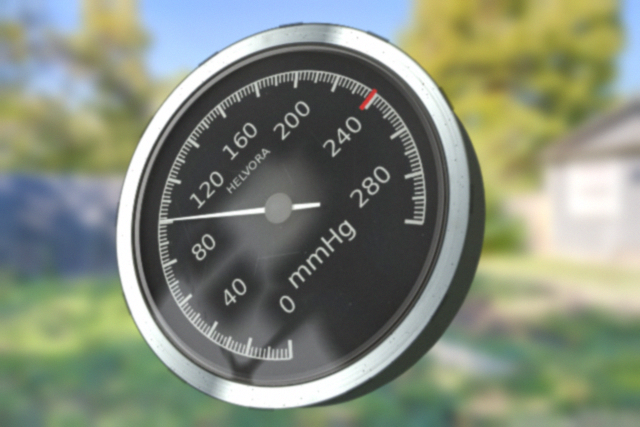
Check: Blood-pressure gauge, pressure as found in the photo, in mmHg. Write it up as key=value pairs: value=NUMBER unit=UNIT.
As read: value=100 unit=mmHg
